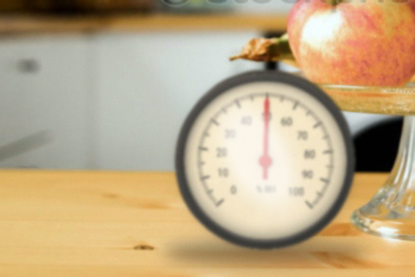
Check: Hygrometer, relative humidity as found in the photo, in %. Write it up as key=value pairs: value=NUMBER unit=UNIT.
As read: value=50 unit=%
